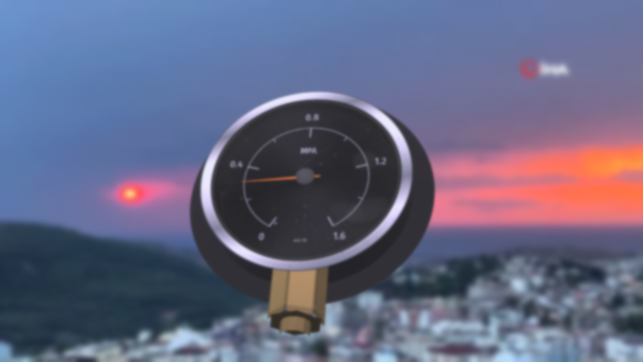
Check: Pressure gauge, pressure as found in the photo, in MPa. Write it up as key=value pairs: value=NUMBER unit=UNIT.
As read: value=0.3 unit=MPa
